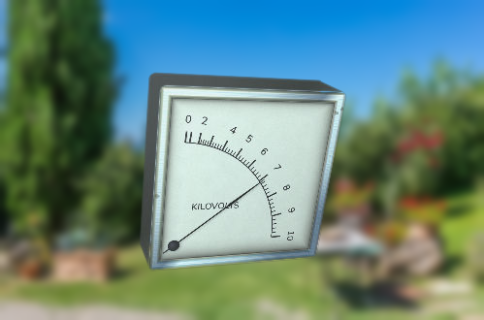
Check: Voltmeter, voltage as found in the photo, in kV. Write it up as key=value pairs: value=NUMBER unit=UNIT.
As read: value=7 unit=kV
